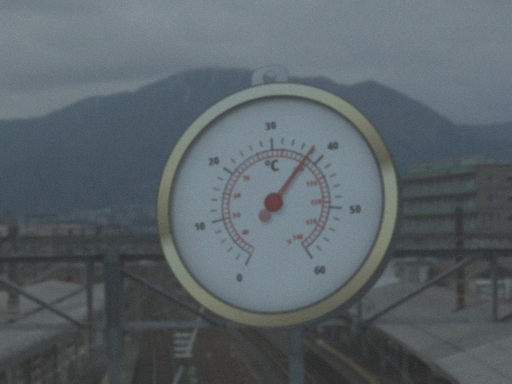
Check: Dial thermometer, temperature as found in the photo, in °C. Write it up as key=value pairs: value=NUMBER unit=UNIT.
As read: value=38 unit=°C
